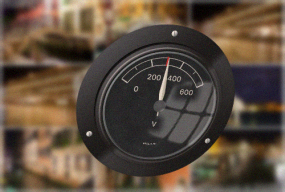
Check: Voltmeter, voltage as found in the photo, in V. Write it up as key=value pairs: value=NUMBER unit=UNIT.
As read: value=300 unit=V
